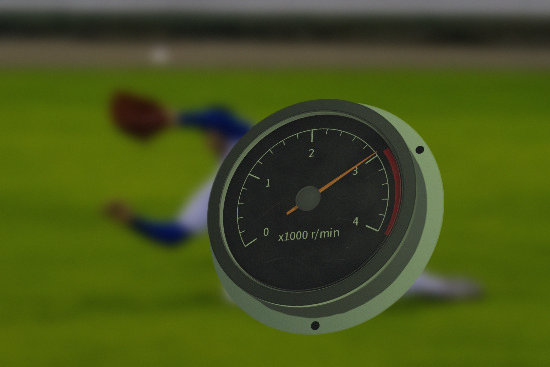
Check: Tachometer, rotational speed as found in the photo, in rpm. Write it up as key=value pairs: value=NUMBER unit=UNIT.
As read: value=3000 unit=rpm
